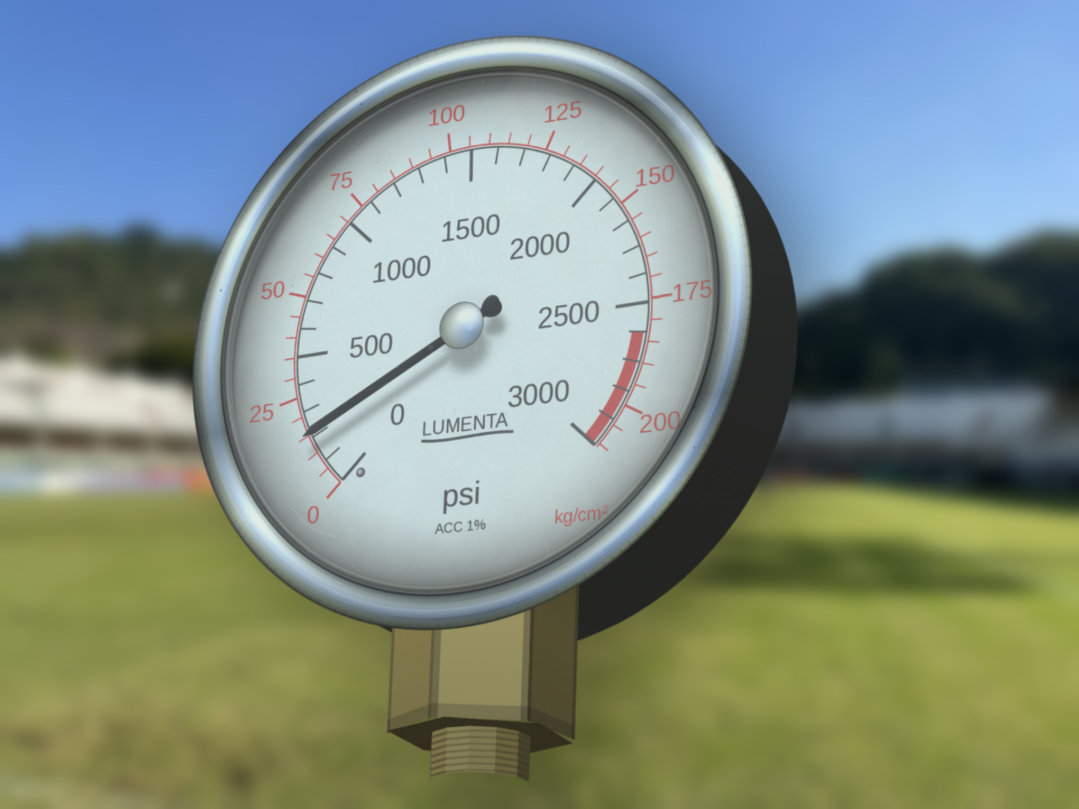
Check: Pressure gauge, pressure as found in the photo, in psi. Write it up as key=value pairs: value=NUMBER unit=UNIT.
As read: value=200 unit=psi
